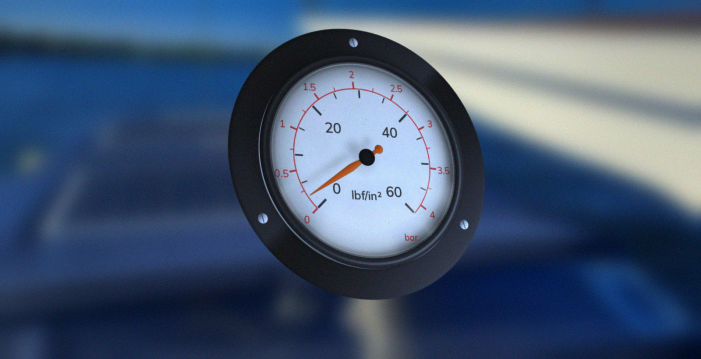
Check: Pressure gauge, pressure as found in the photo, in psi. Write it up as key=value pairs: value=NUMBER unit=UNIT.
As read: value=2.5 unit=psi
